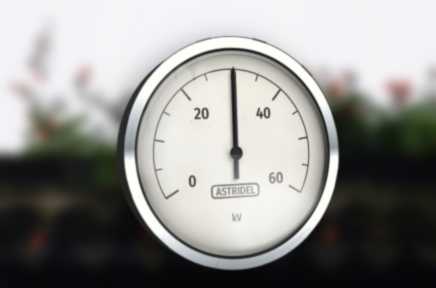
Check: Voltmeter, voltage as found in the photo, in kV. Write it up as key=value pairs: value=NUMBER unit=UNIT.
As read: value=30 unit=kV
